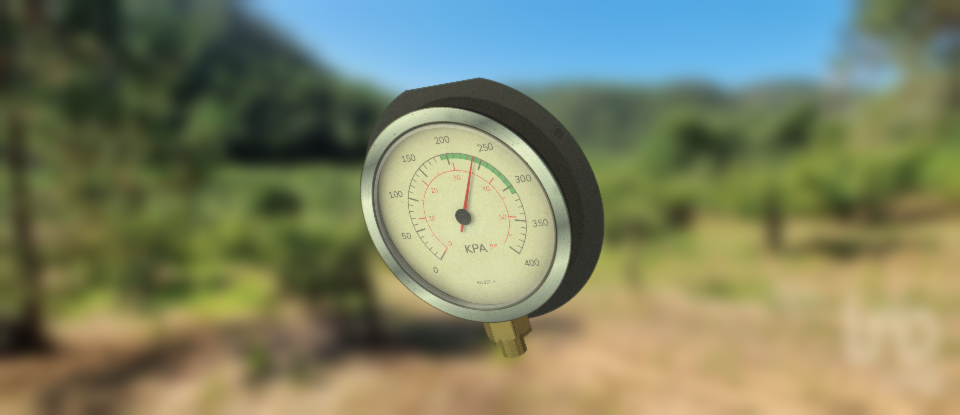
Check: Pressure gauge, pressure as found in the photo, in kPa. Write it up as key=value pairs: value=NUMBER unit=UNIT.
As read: value=240 unit=kPa
